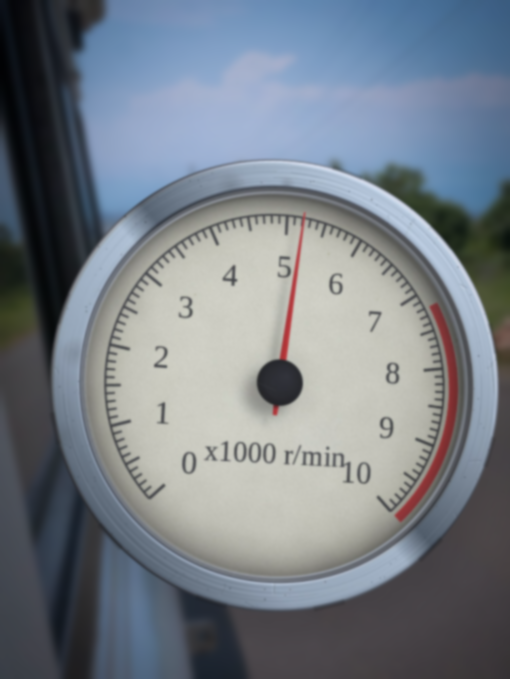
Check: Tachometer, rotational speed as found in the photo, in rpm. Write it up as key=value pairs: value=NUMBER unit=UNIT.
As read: value=5200 unit=rpm
